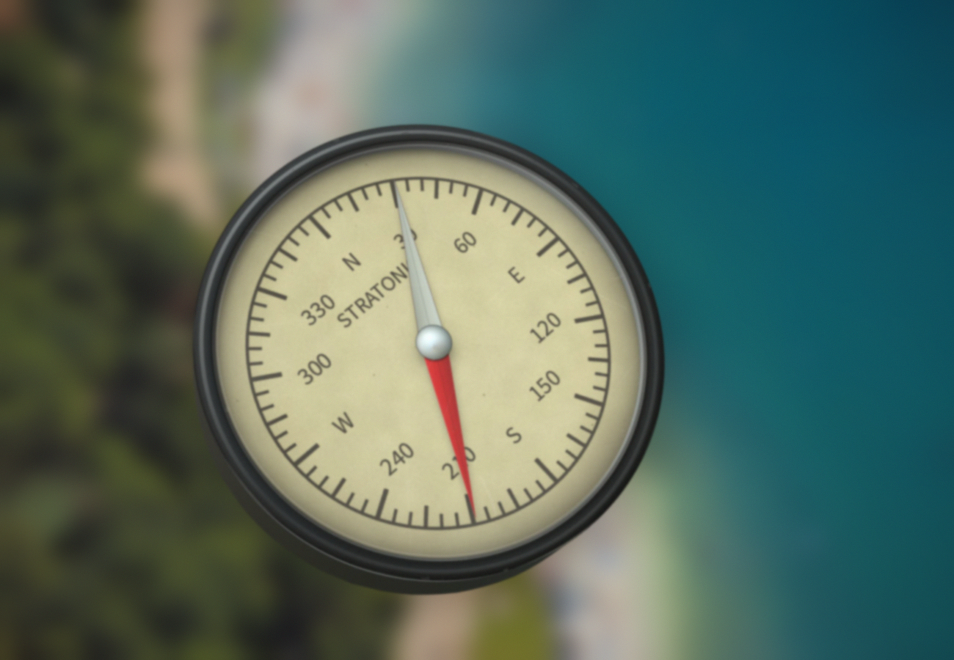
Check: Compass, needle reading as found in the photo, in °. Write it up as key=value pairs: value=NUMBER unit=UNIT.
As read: value=210 unit=°
